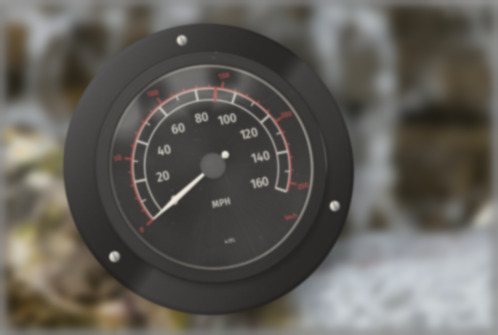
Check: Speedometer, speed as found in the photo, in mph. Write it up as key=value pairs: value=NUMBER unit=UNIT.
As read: value=0 unit=mph
